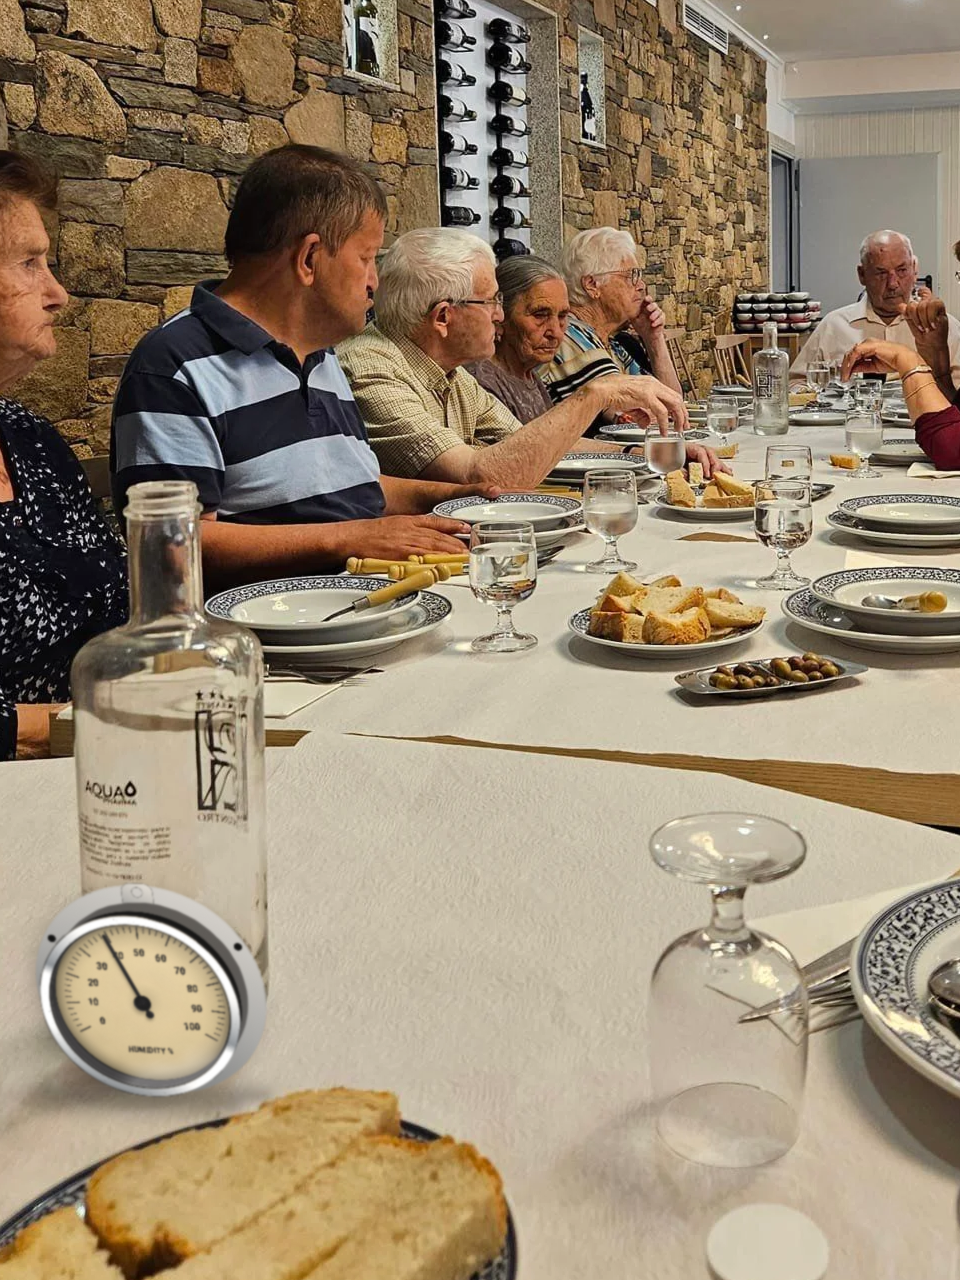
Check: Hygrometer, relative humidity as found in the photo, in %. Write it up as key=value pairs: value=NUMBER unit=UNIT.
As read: value=40 unit=%
